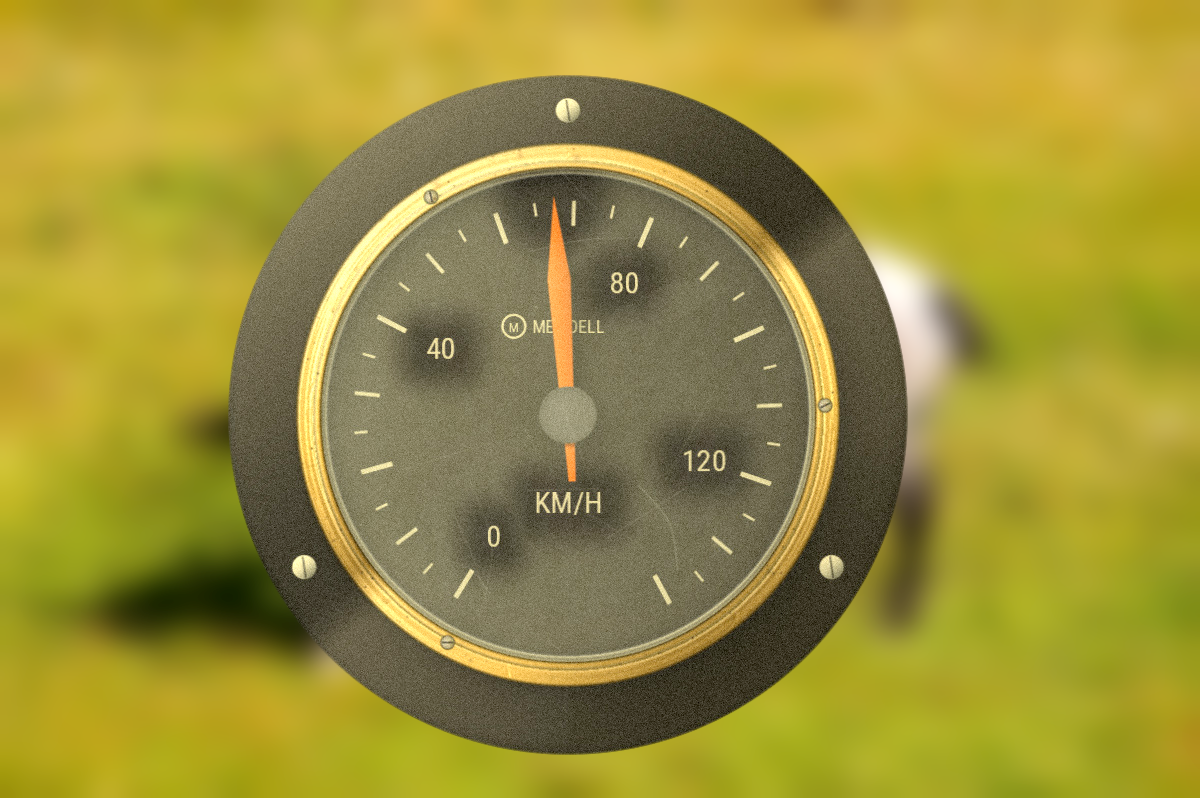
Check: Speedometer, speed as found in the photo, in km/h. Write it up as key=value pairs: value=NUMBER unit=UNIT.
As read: value=67.5 unit=km/h
